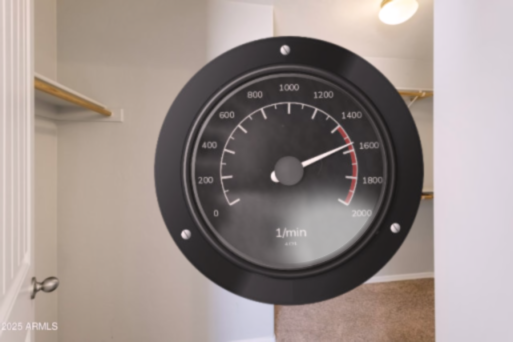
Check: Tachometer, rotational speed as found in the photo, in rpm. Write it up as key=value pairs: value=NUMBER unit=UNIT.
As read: value=1550 unit=rpm
